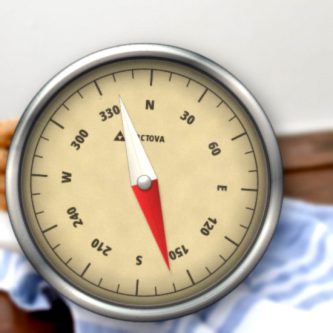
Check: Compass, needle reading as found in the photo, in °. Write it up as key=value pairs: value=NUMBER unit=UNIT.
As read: value=160 unit=°
